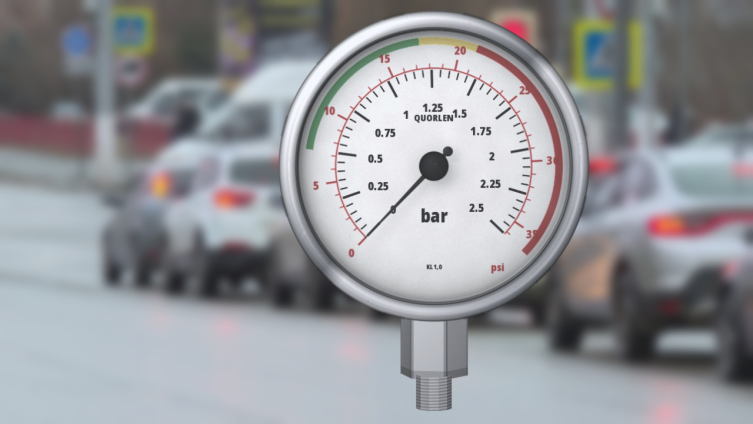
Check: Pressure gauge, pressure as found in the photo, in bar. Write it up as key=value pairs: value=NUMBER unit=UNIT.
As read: value=0 unit=bar
